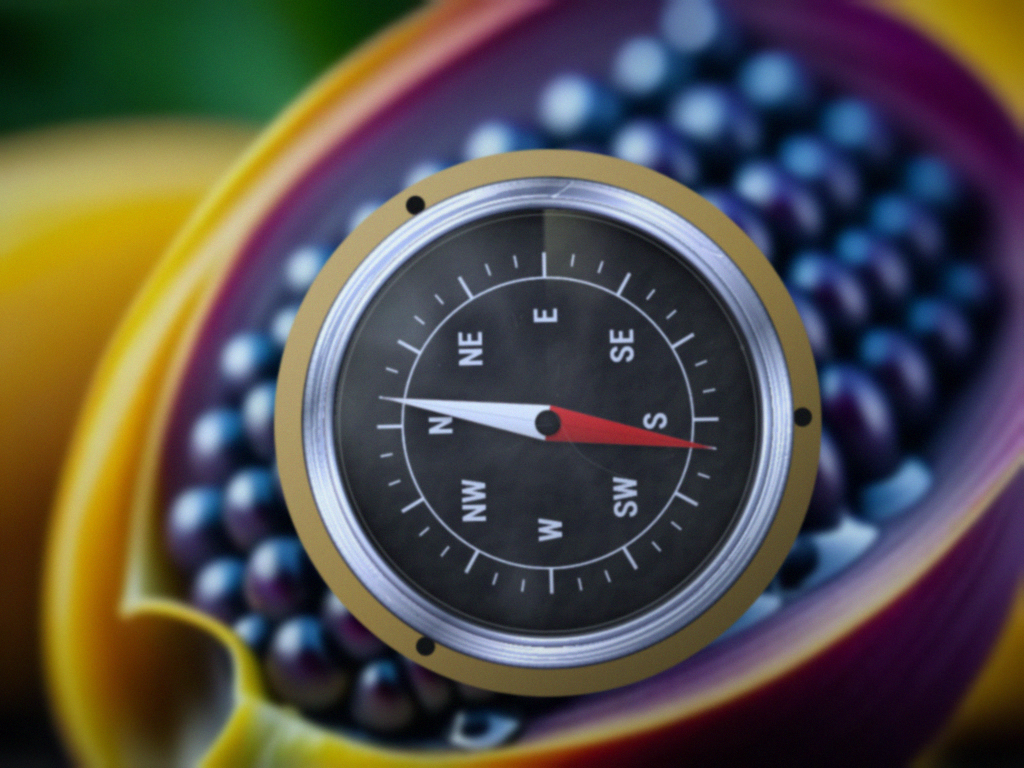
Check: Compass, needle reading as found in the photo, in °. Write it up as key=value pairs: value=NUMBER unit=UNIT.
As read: value=190 unit=°
